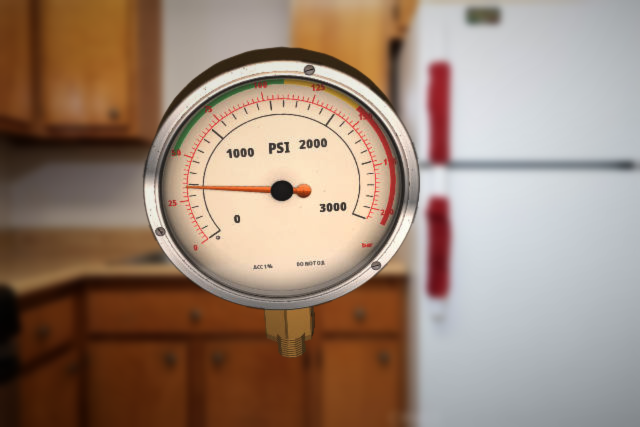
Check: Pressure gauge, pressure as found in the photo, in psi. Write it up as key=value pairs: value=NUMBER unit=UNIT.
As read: value=500 unit=psi
